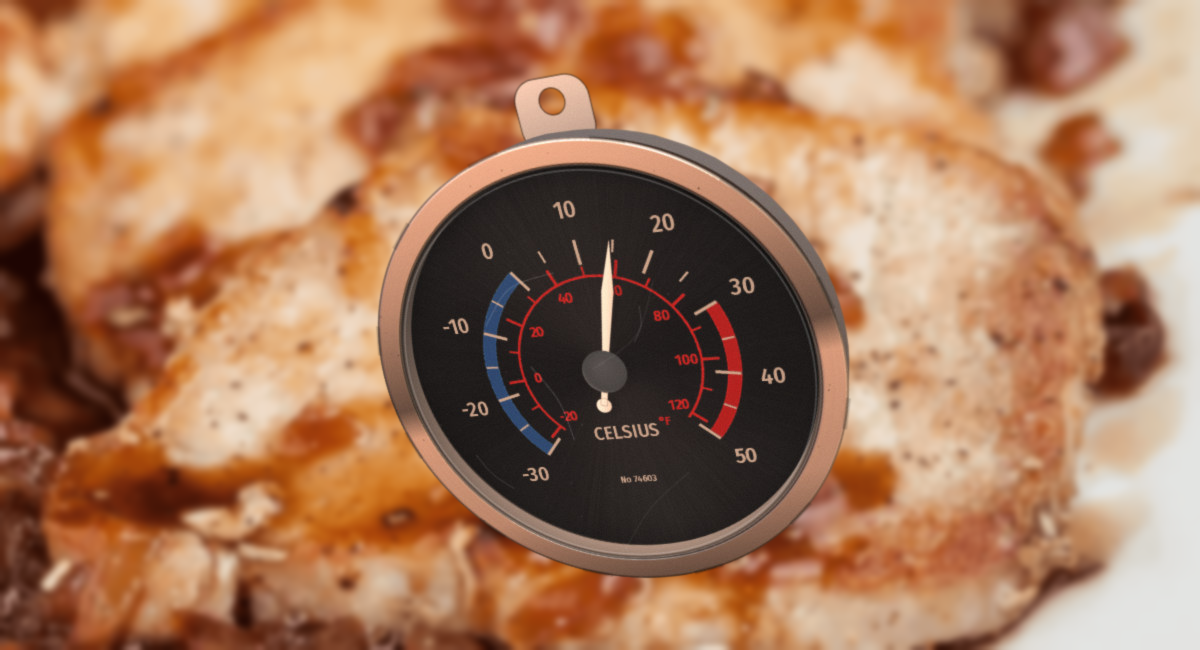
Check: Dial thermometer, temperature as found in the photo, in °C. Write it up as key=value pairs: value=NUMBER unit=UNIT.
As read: value=15 unit=°C
